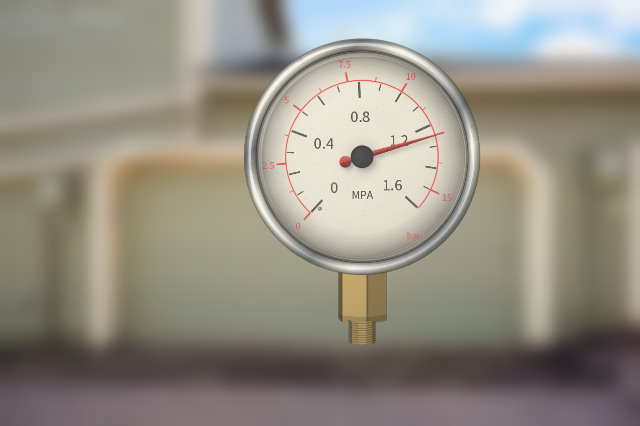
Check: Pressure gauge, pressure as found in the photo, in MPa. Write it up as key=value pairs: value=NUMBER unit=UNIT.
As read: value=1.25 unit=MPa
